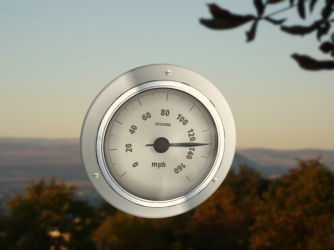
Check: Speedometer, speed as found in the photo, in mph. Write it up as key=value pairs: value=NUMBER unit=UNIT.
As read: value=130 unit=mph
